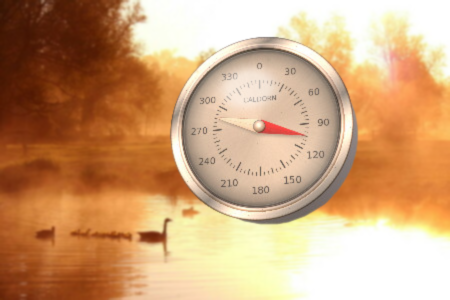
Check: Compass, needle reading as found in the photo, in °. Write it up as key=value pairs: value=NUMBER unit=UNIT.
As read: value=105 unit=°
